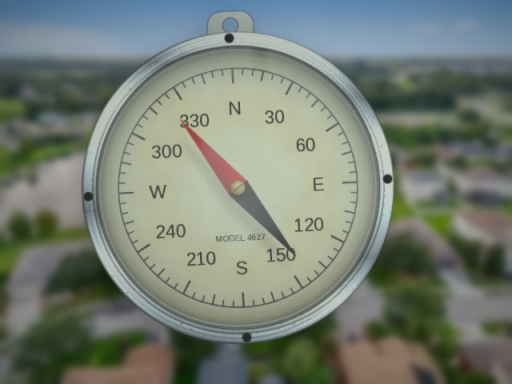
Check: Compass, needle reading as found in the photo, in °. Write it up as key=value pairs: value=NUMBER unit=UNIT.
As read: value=322.5 unit=°
